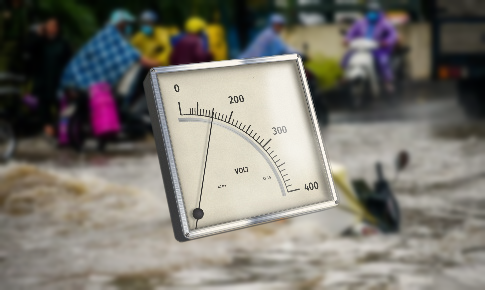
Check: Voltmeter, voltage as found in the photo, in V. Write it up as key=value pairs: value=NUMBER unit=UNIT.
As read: value=150 unit=V
